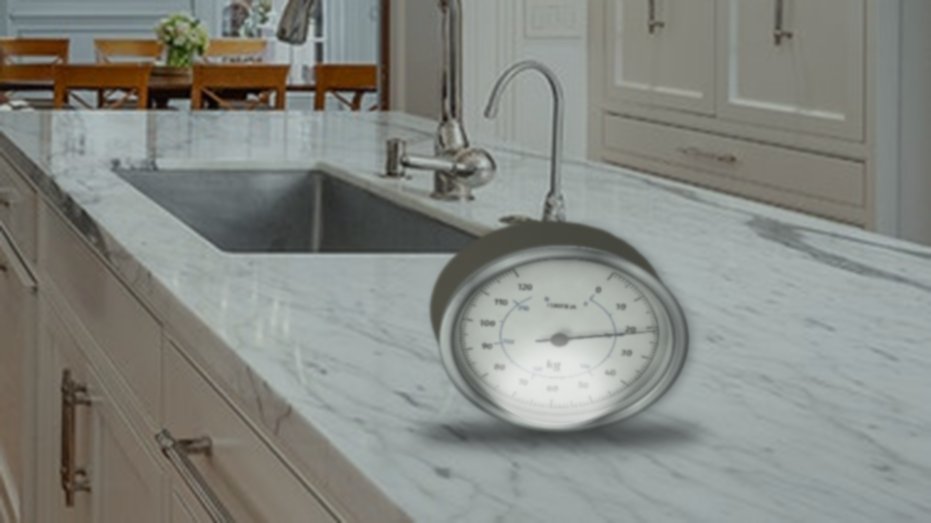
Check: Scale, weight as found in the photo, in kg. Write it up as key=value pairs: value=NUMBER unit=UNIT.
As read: value=20 unit=kg
